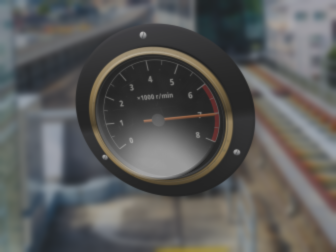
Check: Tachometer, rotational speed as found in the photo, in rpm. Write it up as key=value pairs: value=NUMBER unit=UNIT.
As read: value=7000 unit=rpm
